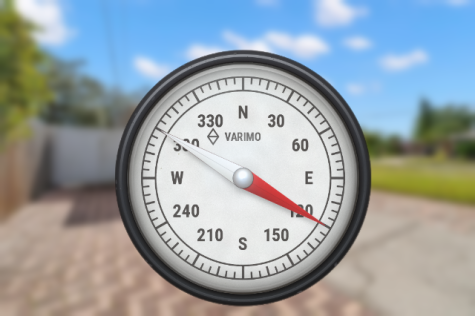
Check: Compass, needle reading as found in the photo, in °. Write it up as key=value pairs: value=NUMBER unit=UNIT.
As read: value=120 unit=°
